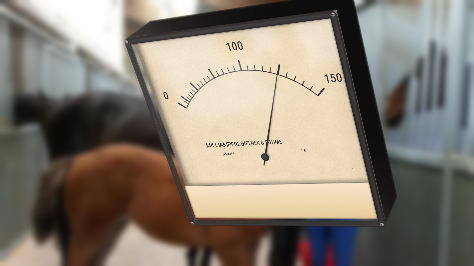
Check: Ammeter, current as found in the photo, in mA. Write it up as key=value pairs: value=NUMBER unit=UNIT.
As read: value=125 unit=mA
